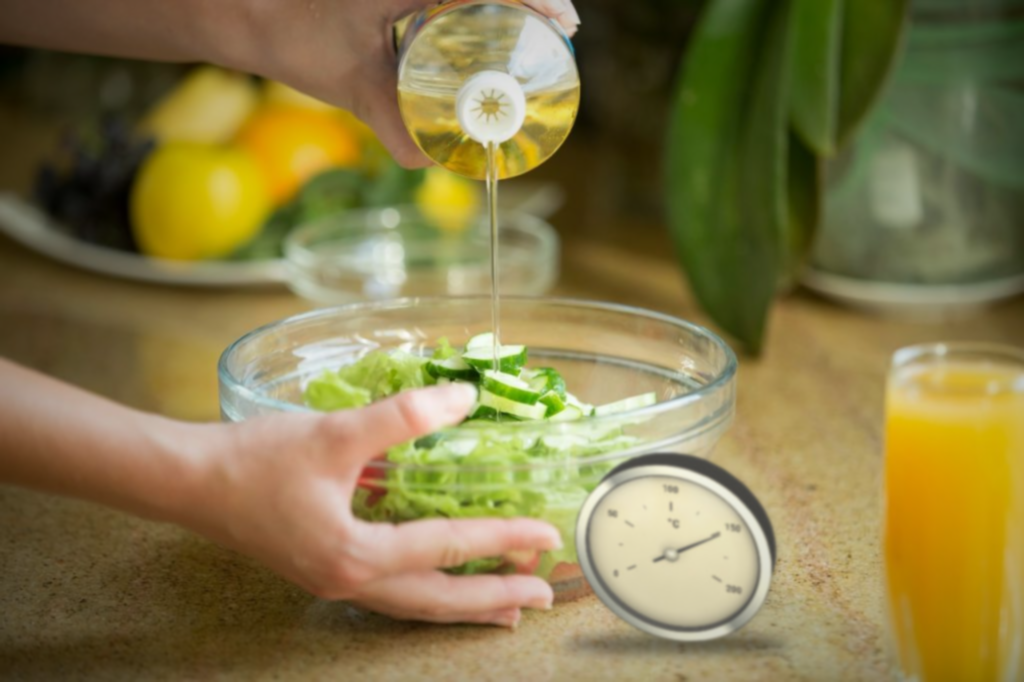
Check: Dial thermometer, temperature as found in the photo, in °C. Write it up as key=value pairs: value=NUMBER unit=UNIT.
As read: value=150 unit=°C
